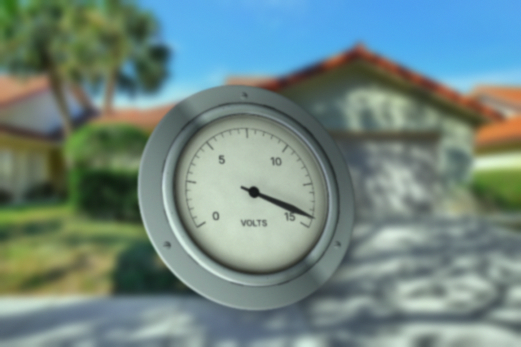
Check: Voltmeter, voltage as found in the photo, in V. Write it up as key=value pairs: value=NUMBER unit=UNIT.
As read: value=14.5 unit=V
